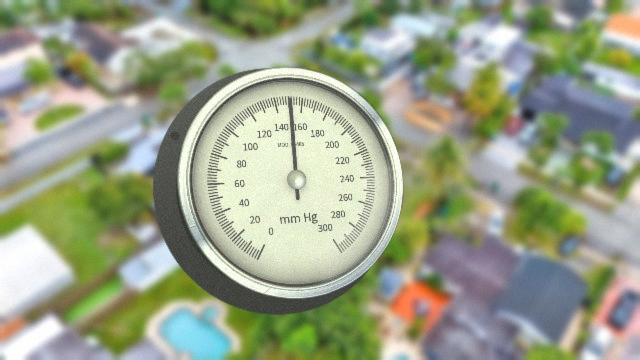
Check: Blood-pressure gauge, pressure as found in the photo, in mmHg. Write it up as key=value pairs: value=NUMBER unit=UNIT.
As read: value=150 unit=mmHg
